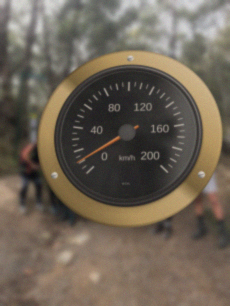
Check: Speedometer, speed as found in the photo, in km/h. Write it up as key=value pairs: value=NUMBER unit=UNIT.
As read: value=10 unit=km/h
